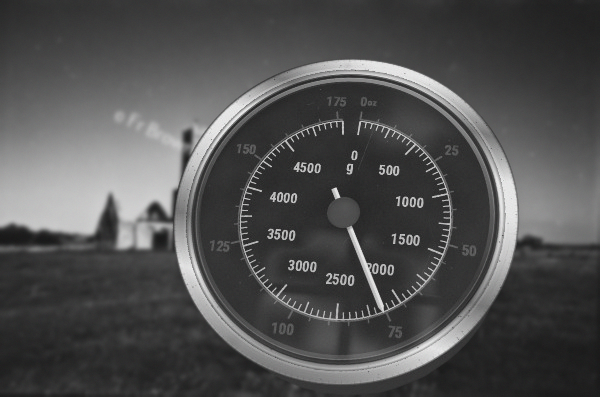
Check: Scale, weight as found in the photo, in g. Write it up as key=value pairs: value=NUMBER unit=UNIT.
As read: value=2150 unit=g
